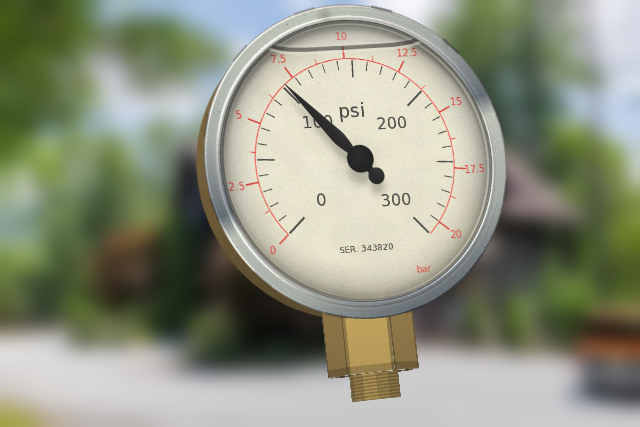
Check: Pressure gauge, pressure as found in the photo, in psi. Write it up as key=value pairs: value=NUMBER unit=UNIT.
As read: value=100 unit=psi
